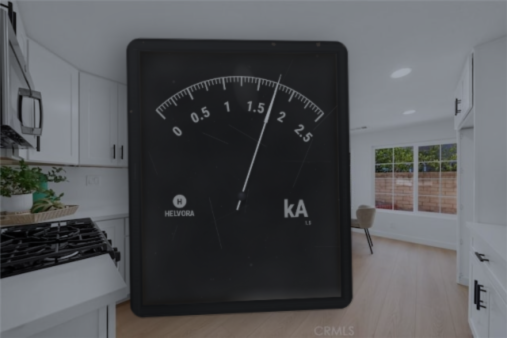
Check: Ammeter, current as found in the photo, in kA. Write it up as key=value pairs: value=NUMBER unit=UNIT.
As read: value=1.75 unit=kA
